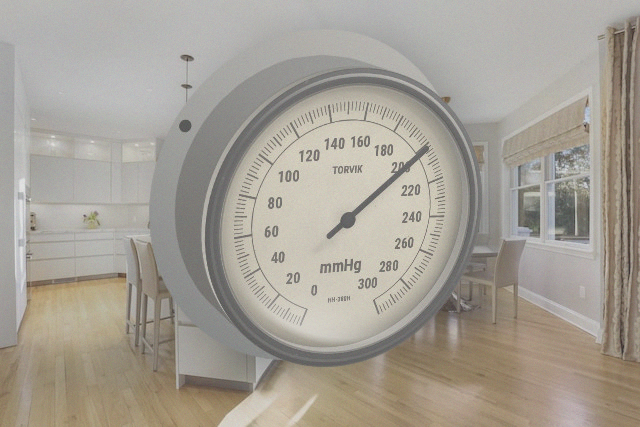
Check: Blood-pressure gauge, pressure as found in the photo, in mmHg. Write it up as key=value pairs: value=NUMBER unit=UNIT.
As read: value=200 unit=mmHg
